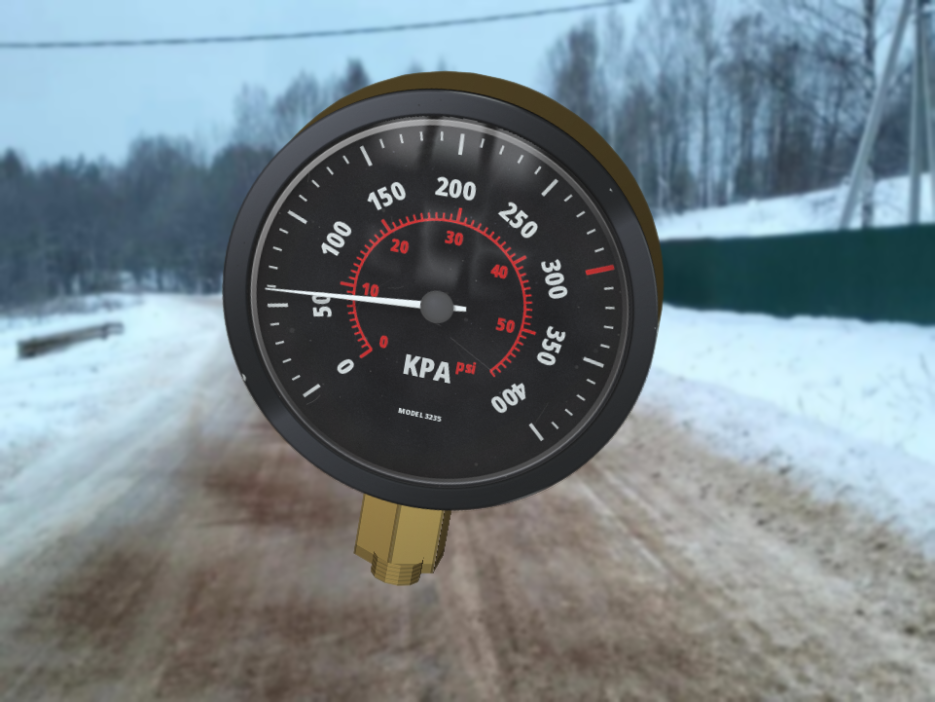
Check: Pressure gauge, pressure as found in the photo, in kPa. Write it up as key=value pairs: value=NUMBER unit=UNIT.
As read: value=60 unit=kPa
